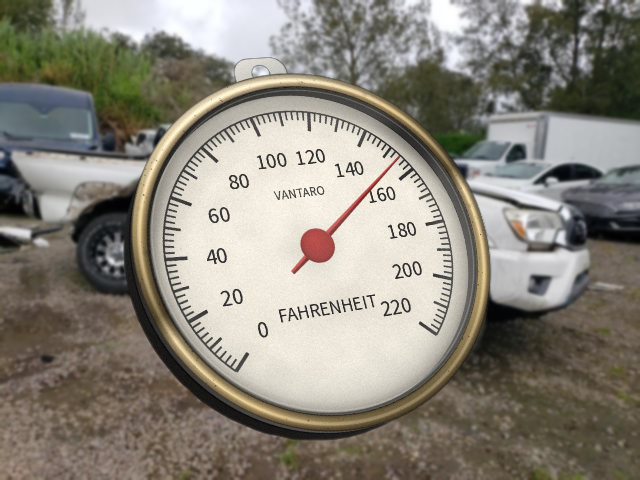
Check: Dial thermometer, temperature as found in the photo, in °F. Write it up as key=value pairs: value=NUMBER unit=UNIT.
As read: value=154 unit=°F
